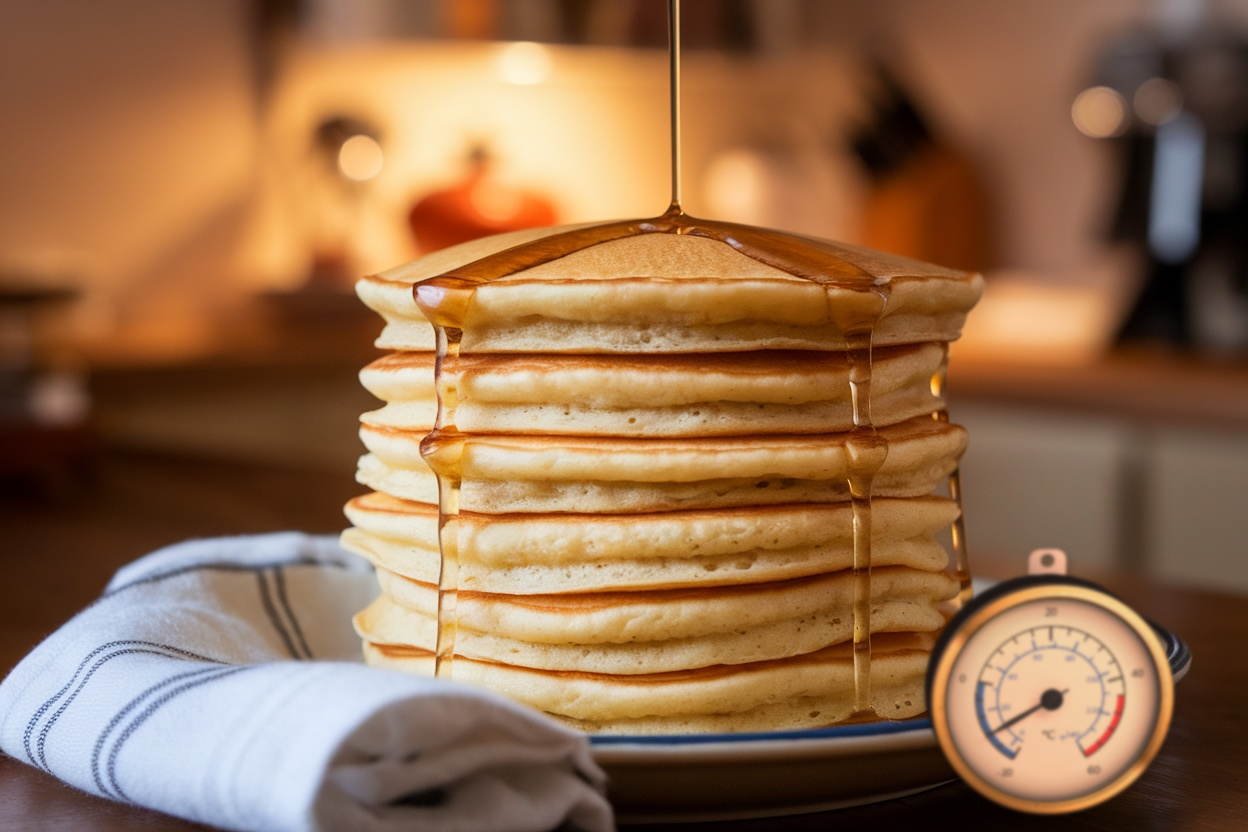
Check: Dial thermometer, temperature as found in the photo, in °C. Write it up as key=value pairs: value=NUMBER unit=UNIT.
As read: value=-12 unit=°C
